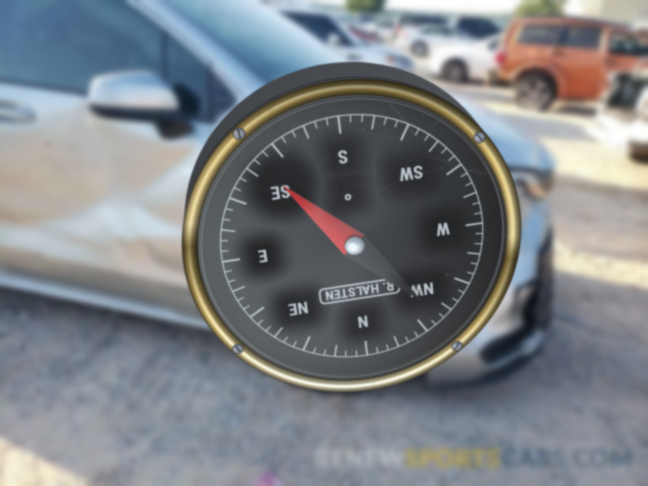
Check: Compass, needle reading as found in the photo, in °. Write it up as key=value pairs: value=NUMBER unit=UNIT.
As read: value=140 unit=°
